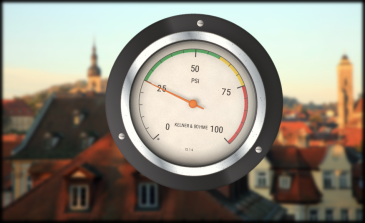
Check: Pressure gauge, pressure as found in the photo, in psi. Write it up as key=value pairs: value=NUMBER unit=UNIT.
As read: value=25 unit=psi
